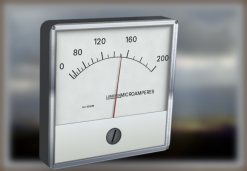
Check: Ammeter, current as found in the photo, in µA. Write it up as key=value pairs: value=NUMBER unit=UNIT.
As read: value=150 unit=µA
